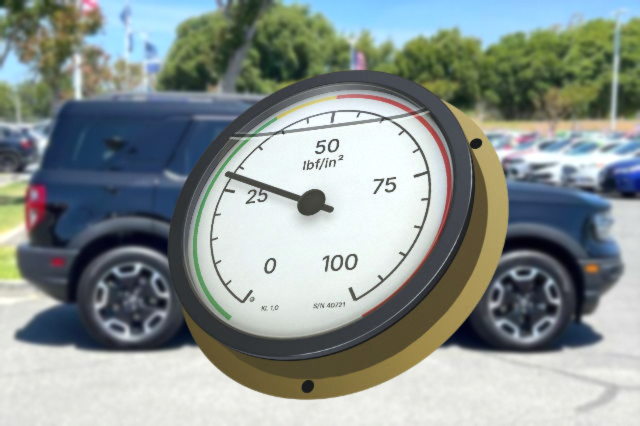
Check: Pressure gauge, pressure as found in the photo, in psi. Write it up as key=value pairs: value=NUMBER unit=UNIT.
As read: value=27.5 unit=psi
